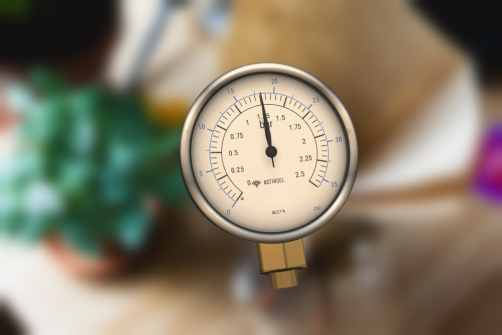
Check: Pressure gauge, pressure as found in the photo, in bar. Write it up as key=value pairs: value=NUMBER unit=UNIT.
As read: value=1.25 unit=bar
